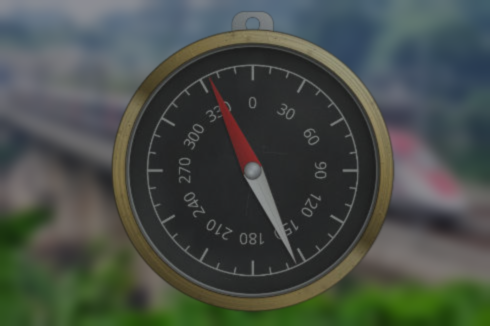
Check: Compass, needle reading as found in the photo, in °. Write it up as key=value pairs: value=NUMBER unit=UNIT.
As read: value=335 unit=°
